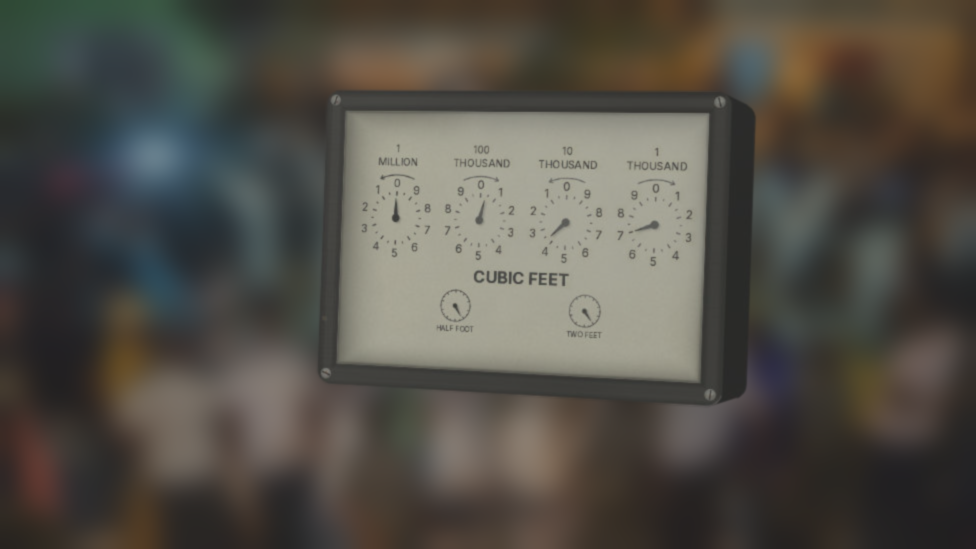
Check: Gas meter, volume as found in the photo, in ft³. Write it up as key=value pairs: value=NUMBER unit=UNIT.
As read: value=3700 unit=ft³
